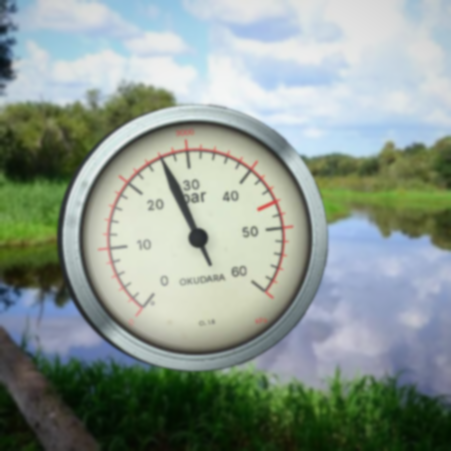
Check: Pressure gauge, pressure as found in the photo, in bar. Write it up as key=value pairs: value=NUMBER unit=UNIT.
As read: value=26 unit=bar
